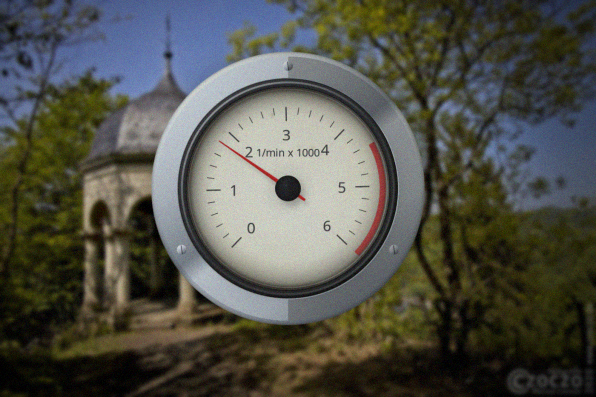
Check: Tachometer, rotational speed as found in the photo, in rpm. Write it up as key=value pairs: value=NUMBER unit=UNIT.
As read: value=1800 unit=rpm
